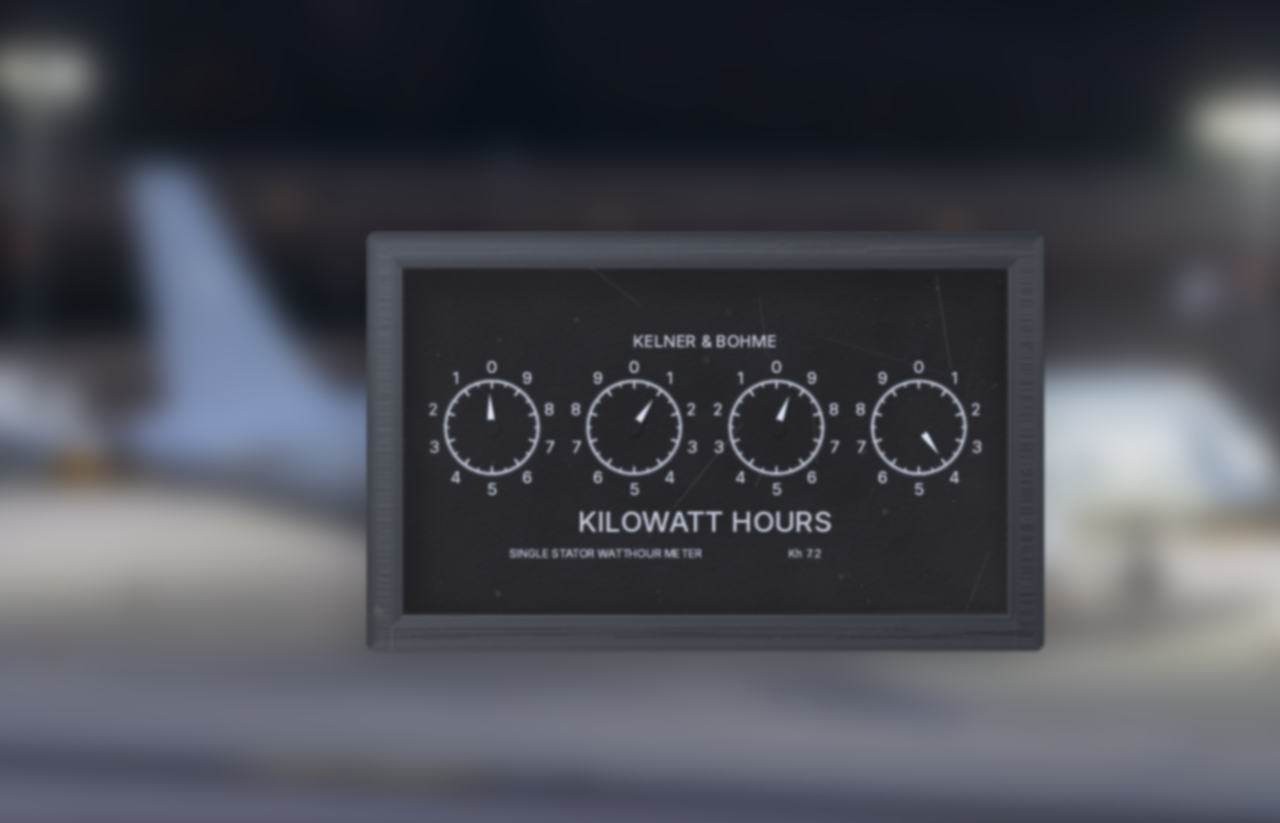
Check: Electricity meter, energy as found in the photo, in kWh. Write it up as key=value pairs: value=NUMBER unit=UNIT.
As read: value=94 unit=kWh
